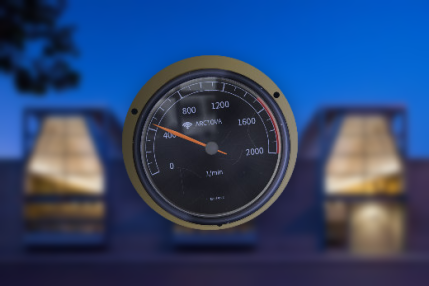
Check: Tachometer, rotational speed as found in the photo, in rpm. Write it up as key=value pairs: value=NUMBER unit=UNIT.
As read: value=450 unit=rpm
